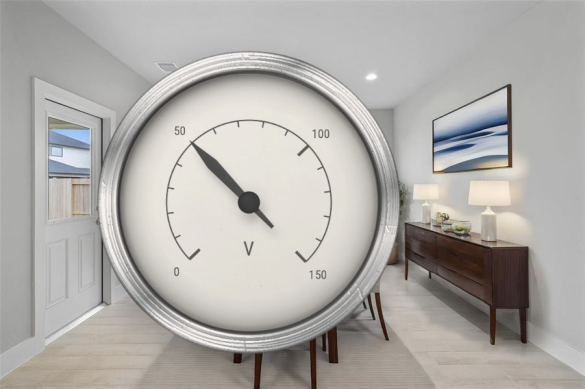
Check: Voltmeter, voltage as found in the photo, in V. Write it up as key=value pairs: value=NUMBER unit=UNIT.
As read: value=50 unit=V
